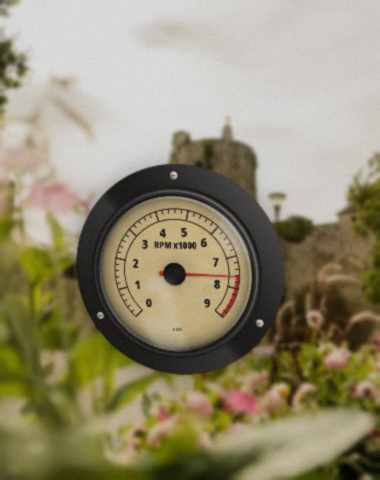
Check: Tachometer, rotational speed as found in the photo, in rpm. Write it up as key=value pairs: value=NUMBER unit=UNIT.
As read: value=7600 unit=rpm
